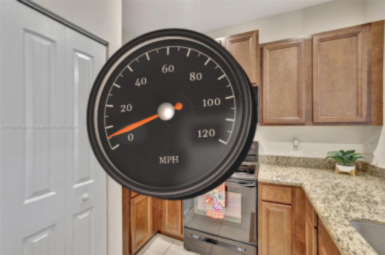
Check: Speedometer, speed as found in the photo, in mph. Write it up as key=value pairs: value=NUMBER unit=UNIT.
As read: value=5 unit=mph
